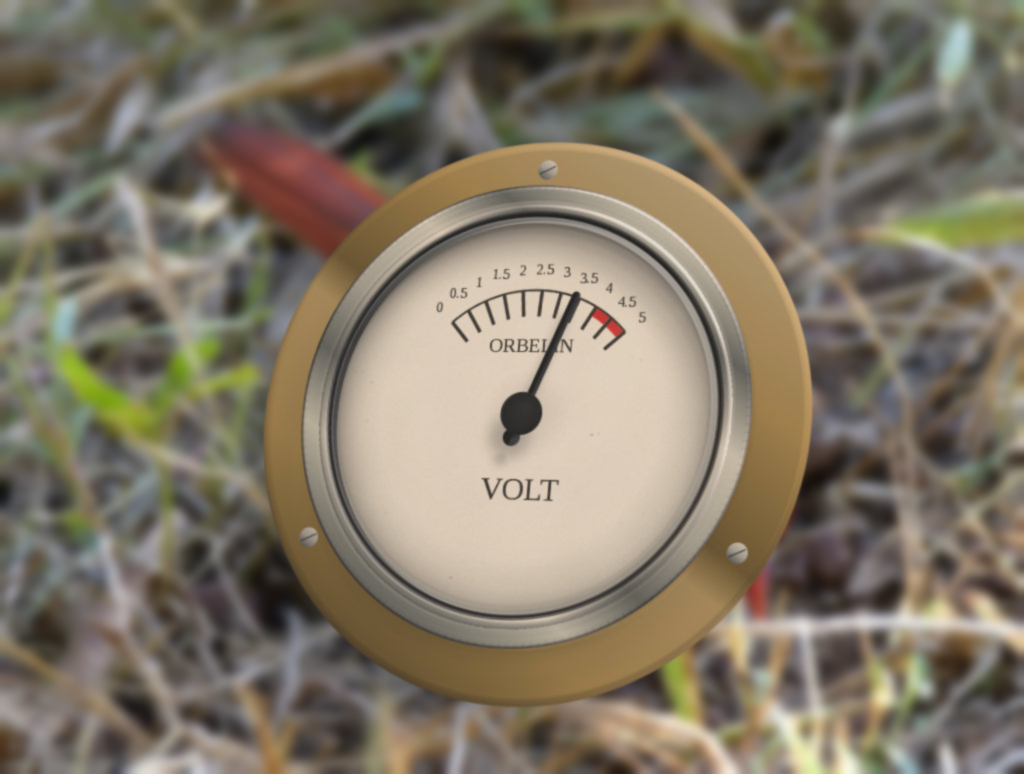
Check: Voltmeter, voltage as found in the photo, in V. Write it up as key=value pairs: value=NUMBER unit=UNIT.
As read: value=3.5 unit=V
